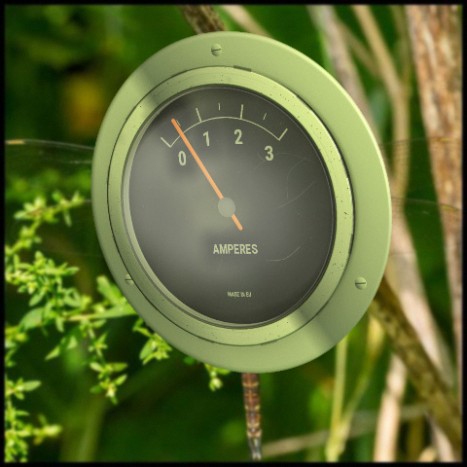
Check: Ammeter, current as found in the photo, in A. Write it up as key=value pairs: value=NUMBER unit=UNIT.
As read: value=0.5 unit=A
